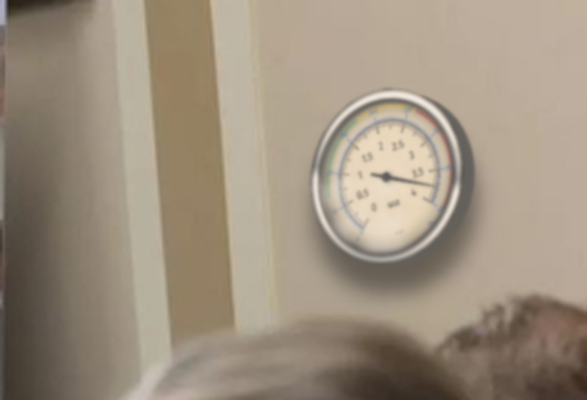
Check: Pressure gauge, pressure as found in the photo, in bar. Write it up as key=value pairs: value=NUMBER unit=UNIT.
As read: value=3.75 unit=bar
